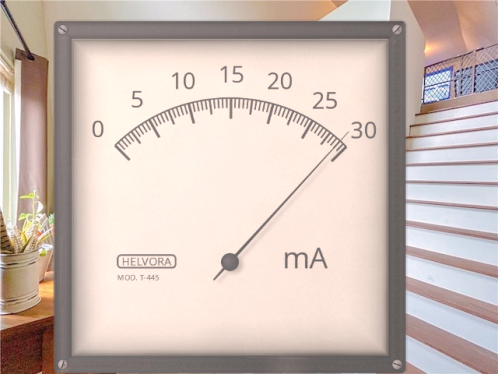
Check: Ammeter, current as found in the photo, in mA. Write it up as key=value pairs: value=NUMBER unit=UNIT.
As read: value=29 unit=mA
